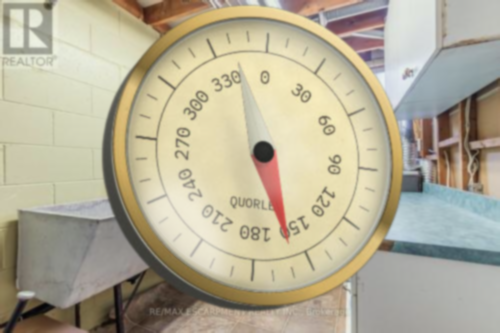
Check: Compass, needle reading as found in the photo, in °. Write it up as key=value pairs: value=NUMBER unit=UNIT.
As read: value=160 unit=°
